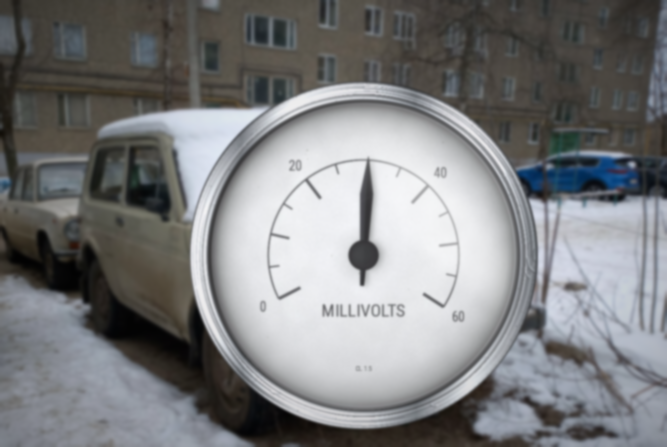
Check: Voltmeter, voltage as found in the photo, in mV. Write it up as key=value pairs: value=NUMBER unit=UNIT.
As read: value=30 unit=mV
